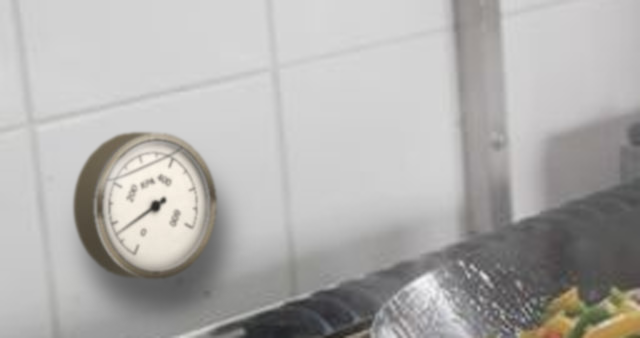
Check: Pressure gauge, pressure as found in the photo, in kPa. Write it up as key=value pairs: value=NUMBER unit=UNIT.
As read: value=75 unit=kPa
